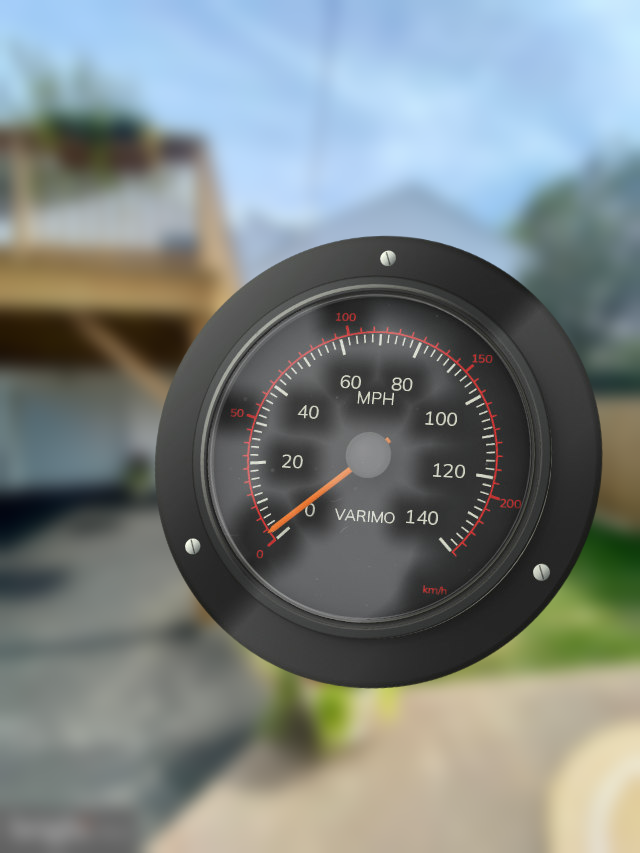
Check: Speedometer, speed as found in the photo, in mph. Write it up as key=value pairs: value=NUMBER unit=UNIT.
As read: value=2 unit=mph
